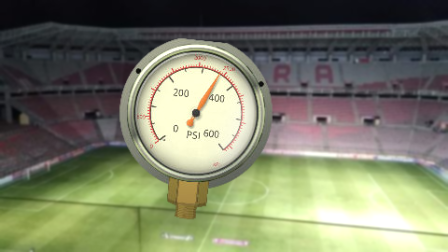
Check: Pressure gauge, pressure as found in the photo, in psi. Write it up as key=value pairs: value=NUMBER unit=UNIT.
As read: value=350 unit=psi
